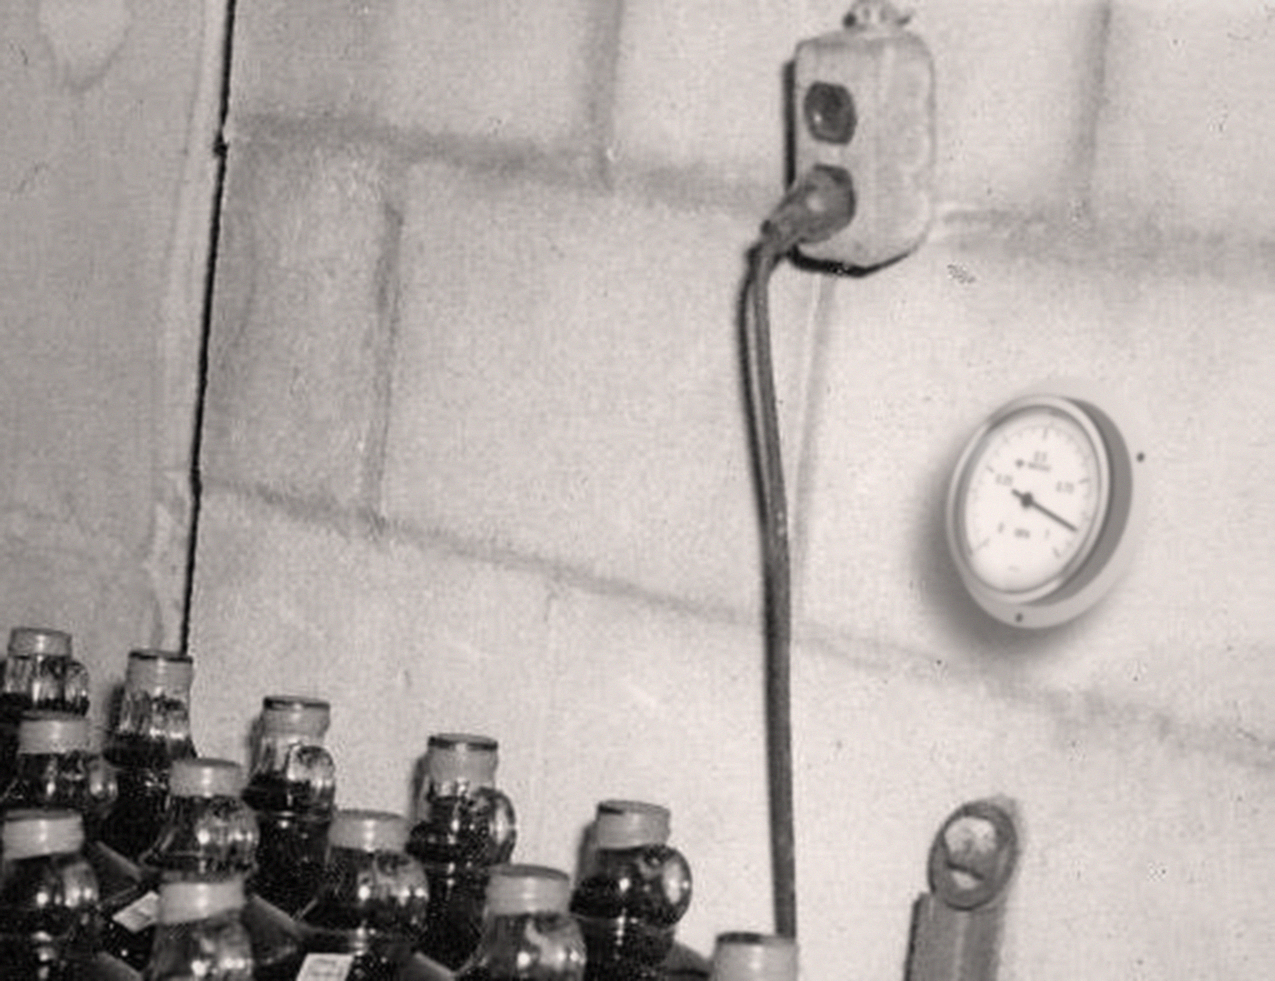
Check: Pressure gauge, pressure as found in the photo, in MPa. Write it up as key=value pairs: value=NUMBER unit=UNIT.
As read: value=0.9 unit=MPa
